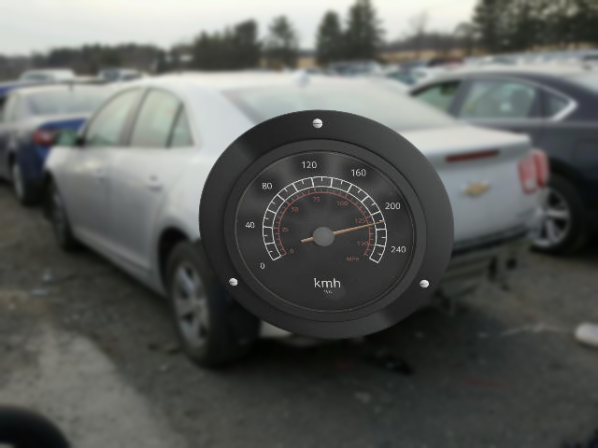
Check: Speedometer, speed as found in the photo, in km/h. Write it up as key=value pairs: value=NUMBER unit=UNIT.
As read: value=210 unit=km/h
